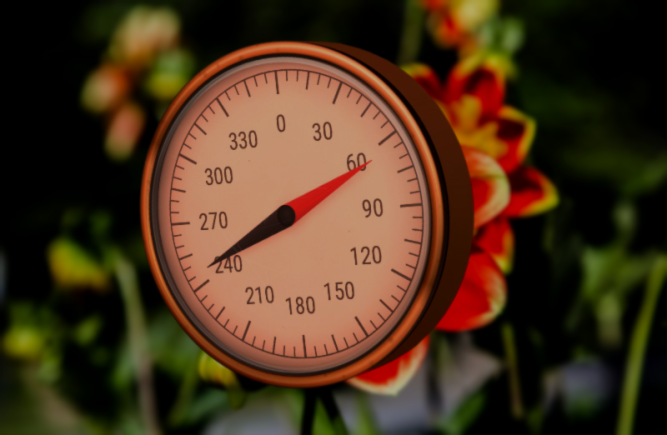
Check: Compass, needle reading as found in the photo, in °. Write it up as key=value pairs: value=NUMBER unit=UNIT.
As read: value=65 unit=°
